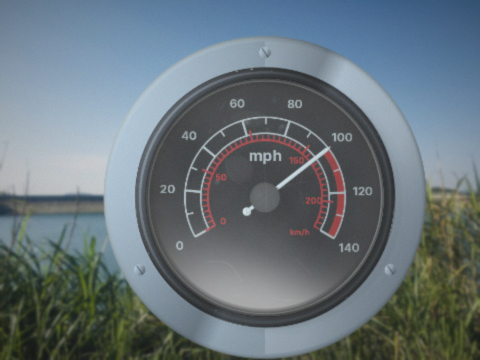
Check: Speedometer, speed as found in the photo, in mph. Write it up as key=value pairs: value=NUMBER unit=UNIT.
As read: value=100 unit=mph
